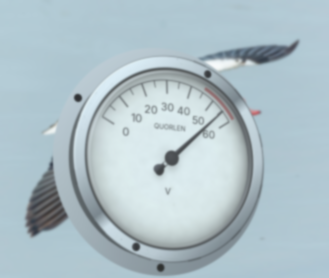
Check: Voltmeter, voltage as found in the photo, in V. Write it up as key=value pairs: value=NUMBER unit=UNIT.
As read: value=55 unit=V
